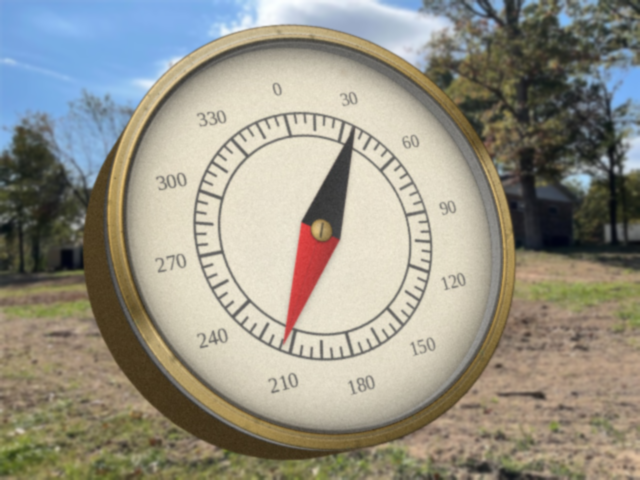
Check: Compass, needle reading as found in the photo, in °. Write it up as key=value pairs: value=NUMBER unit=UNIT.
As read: value=215 unit=°
